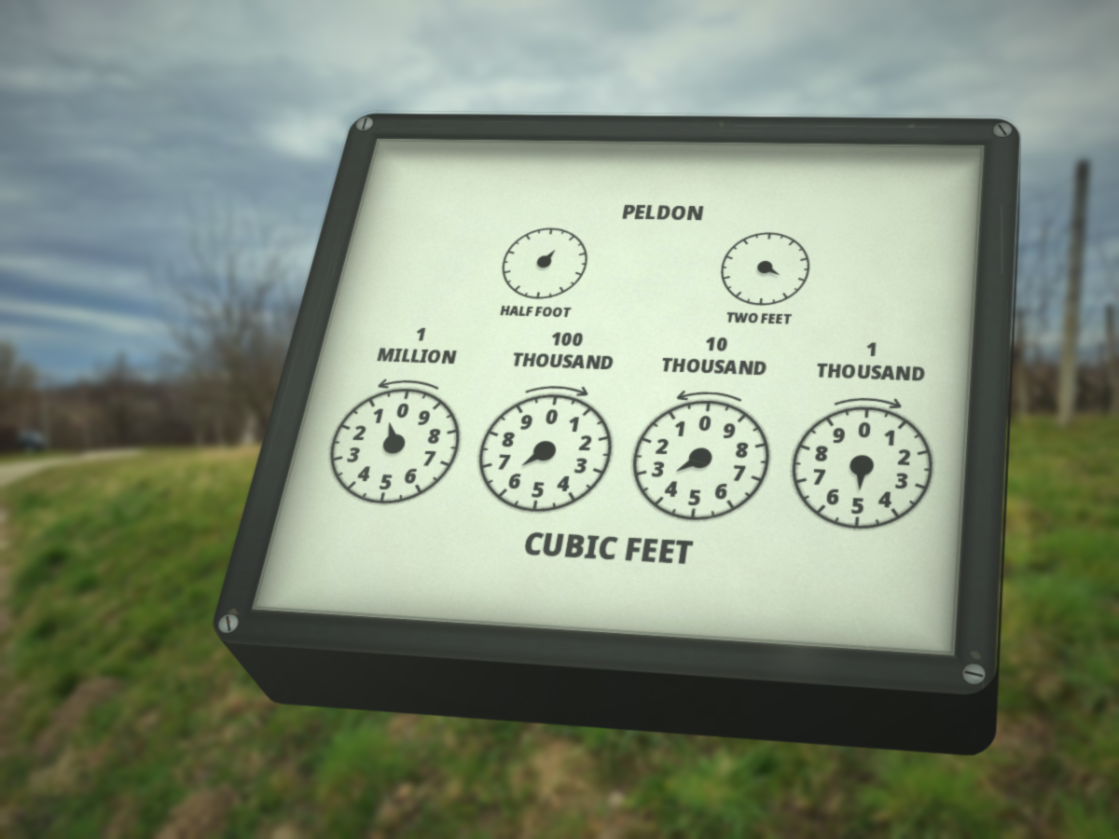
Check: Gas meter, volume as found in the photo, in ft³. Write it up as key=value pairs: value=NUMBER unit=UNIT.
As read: value=63500 unit=ft³
